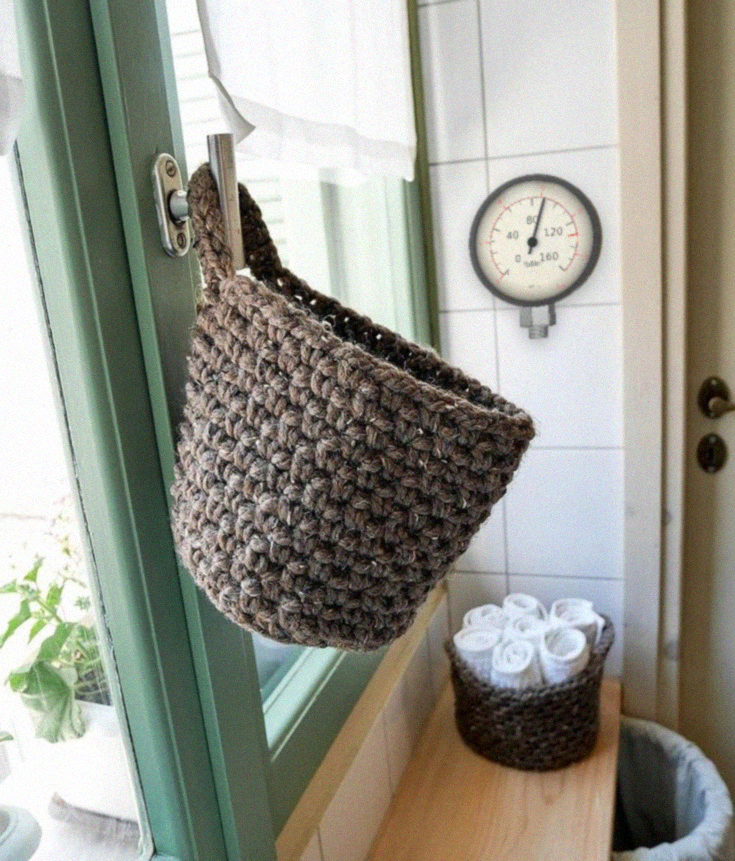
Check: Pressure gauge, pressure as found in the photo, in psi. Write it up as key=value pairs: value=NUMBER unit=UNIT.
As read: value=90 unit=psi
